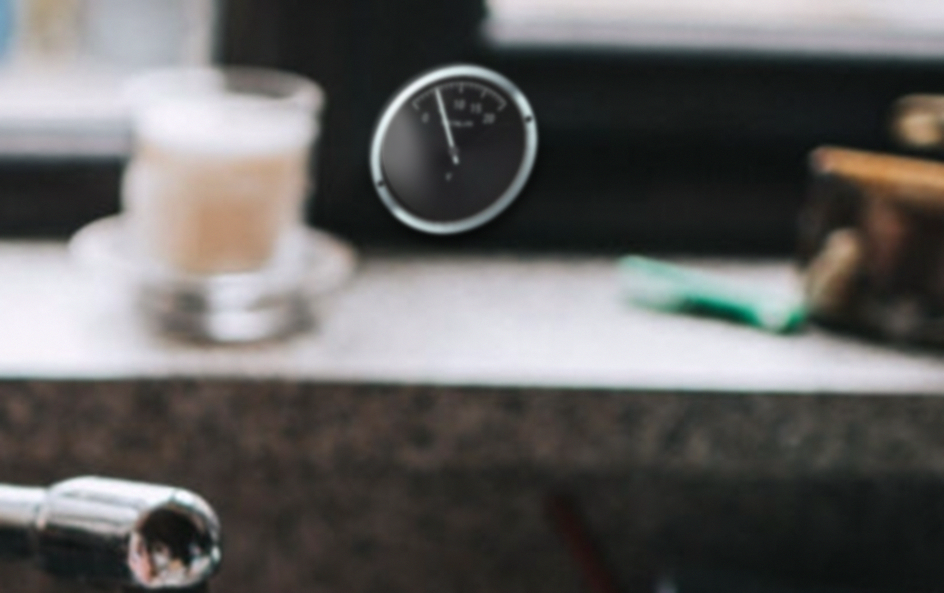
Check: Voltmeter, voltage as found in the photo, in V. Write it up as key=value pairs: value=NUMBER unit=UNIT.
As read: value=5 unit=V
